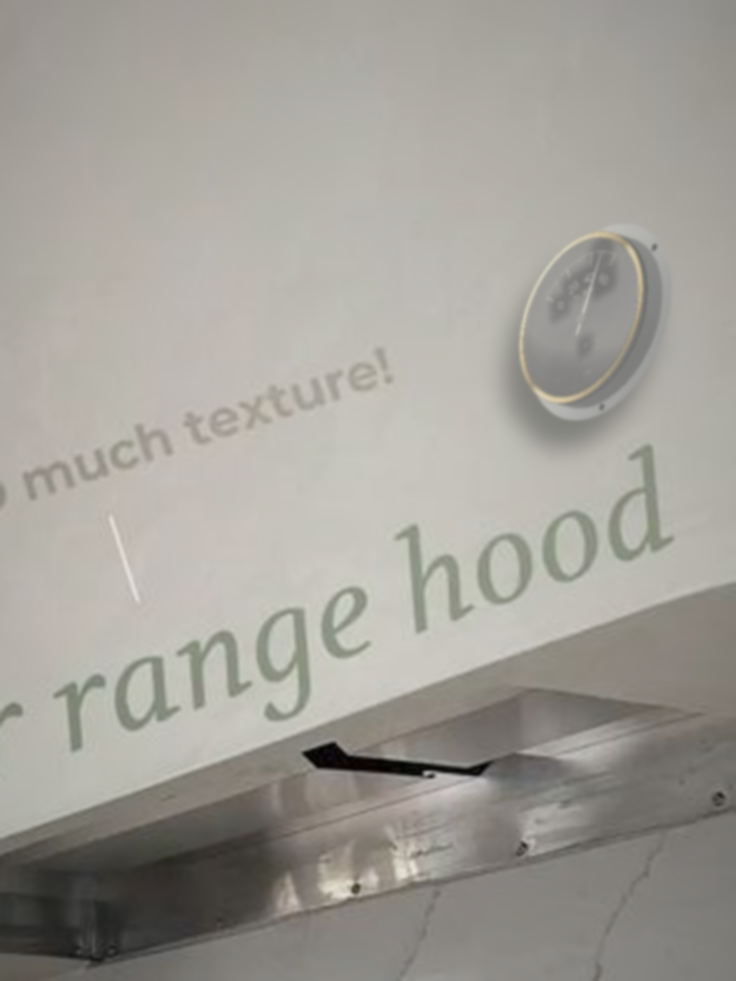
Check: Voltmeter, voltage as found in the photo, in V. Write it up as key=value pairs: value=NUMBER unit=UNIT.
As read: value=50 unit=V
